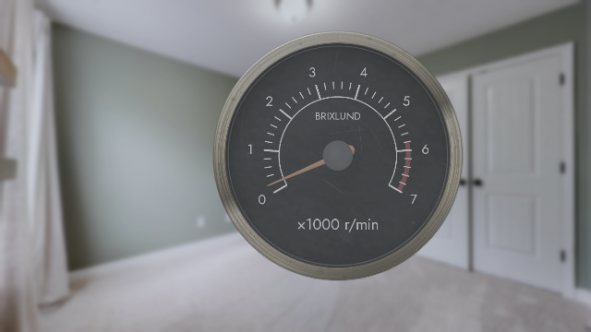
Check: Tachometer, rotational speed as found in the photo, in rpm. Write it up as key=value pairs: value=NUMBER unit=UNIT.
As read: value=200 unit=rpm
